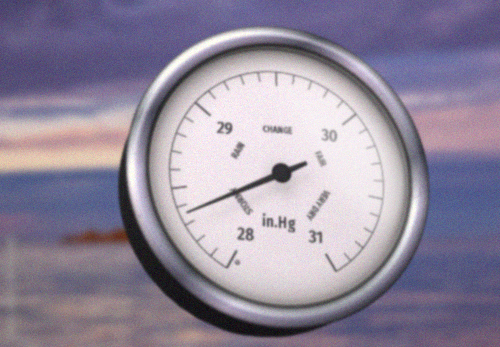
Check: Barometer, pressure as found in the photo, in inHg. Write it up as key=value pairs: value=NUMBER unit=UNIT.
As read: value=28.35 unit=inHg
